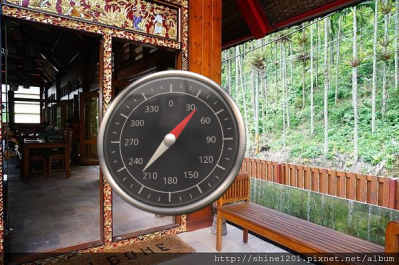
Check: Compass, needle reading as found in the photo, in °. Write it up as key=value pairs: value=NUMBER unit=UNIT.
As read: value=40 unit=°
